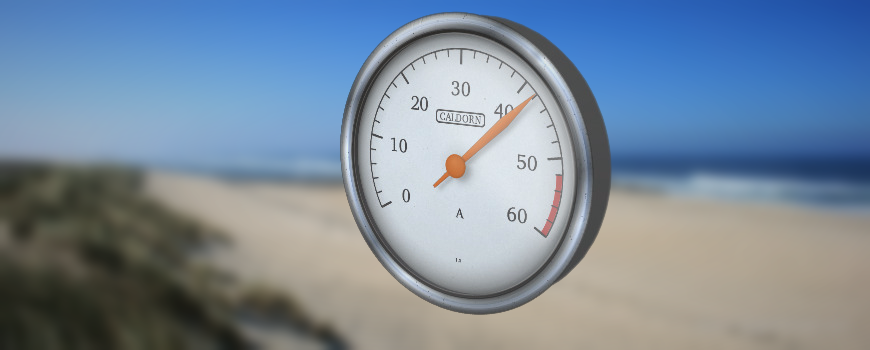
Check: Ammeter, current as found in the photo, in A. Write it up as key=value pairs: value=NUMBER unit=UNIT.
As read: value=42 unit=A
